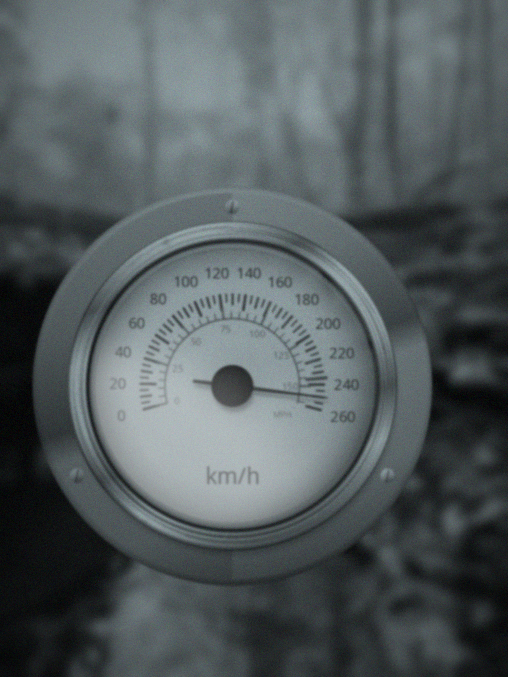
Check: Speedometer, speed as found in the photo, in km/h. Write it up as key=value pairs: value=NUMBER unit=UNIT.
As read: value=250 unit=km/h
